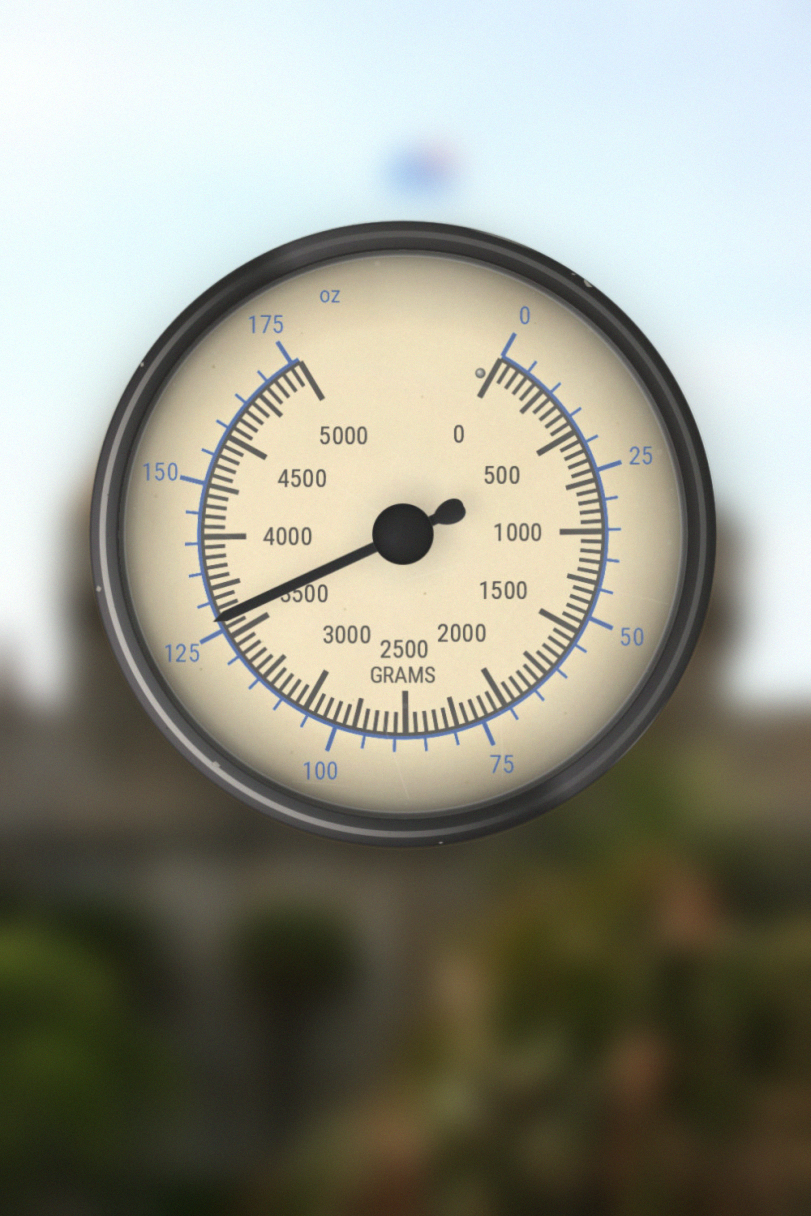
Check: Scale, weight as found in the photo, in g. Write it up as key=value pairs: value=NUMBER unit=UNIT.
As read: value=3600 unit=g
